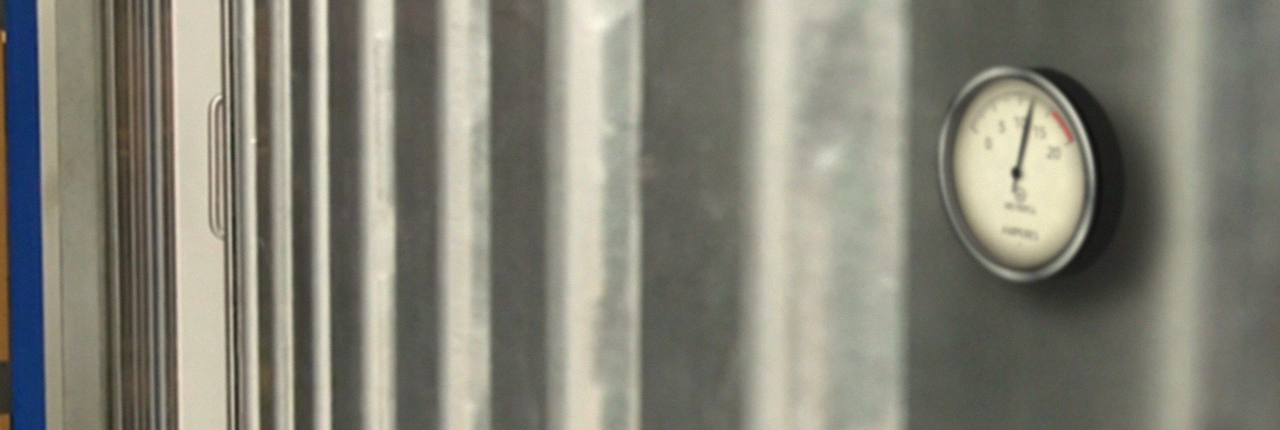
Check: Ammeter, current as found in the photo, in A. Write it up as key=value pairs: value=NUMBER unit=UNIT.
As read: value=12.5 unit=A
